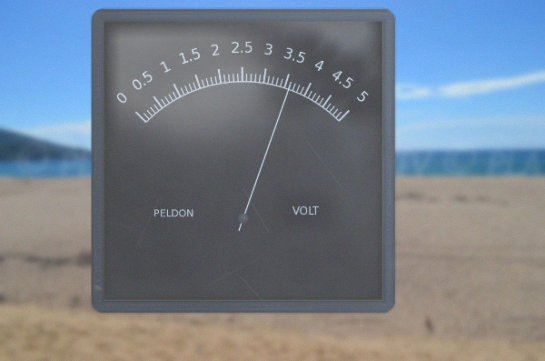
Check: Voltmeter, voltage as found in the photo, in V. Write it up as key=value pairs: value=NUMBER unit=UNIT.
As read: value=3.6 unit=V
